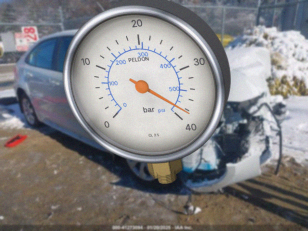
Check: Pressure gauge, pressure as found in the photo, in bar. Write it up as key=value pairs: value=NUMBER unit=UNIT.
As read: value=38 unit=bar
